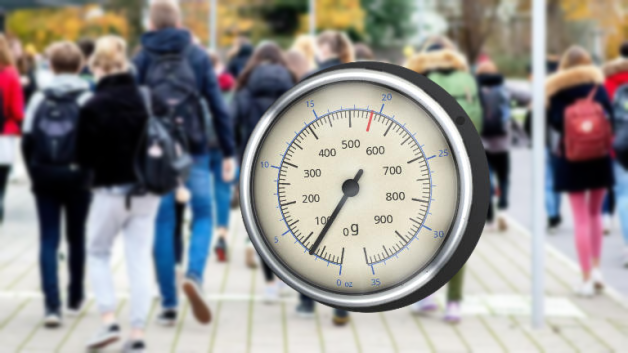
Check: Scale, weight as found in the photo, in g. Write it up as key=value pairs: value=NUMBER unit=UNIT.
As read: value=70 unit=g
